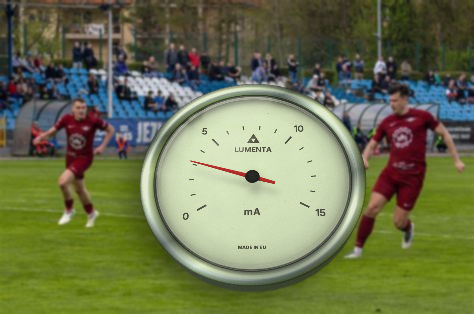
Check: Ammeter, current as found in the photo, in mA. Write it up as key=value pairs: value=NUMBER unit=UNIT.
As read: value=3 unit=mA
